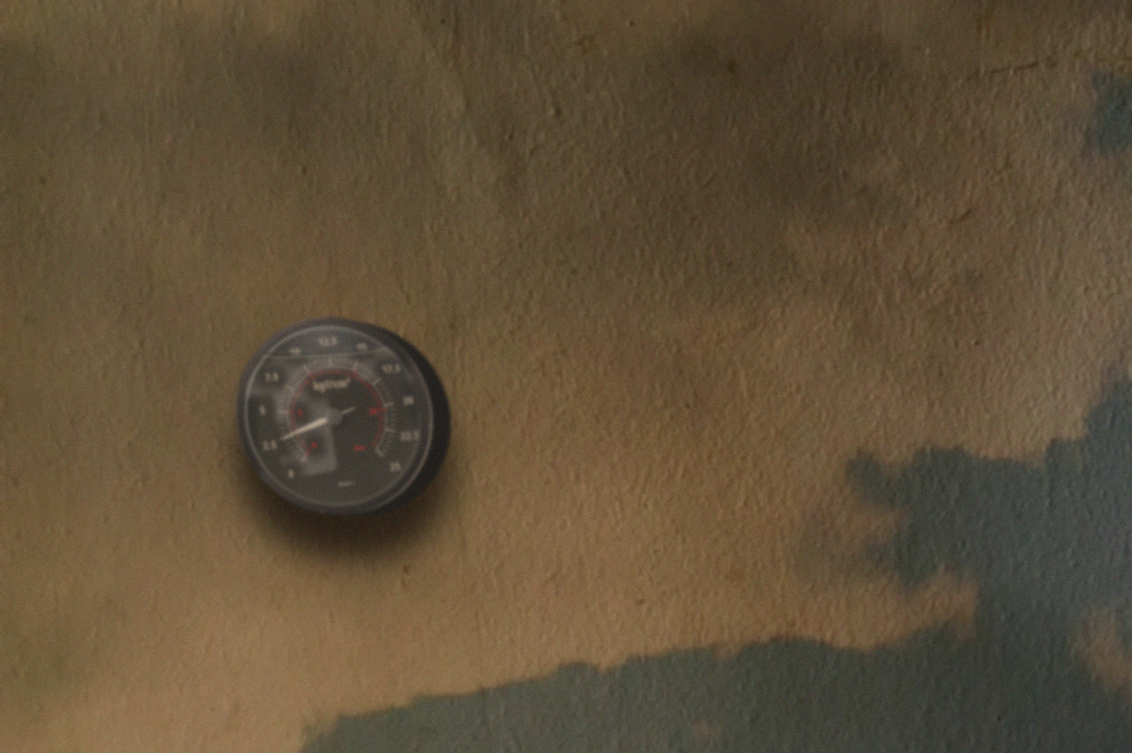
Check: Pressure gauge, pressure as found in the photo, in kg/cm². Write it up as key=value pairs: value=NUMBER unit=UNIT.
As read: value=2.5 unit=kg/cm²
